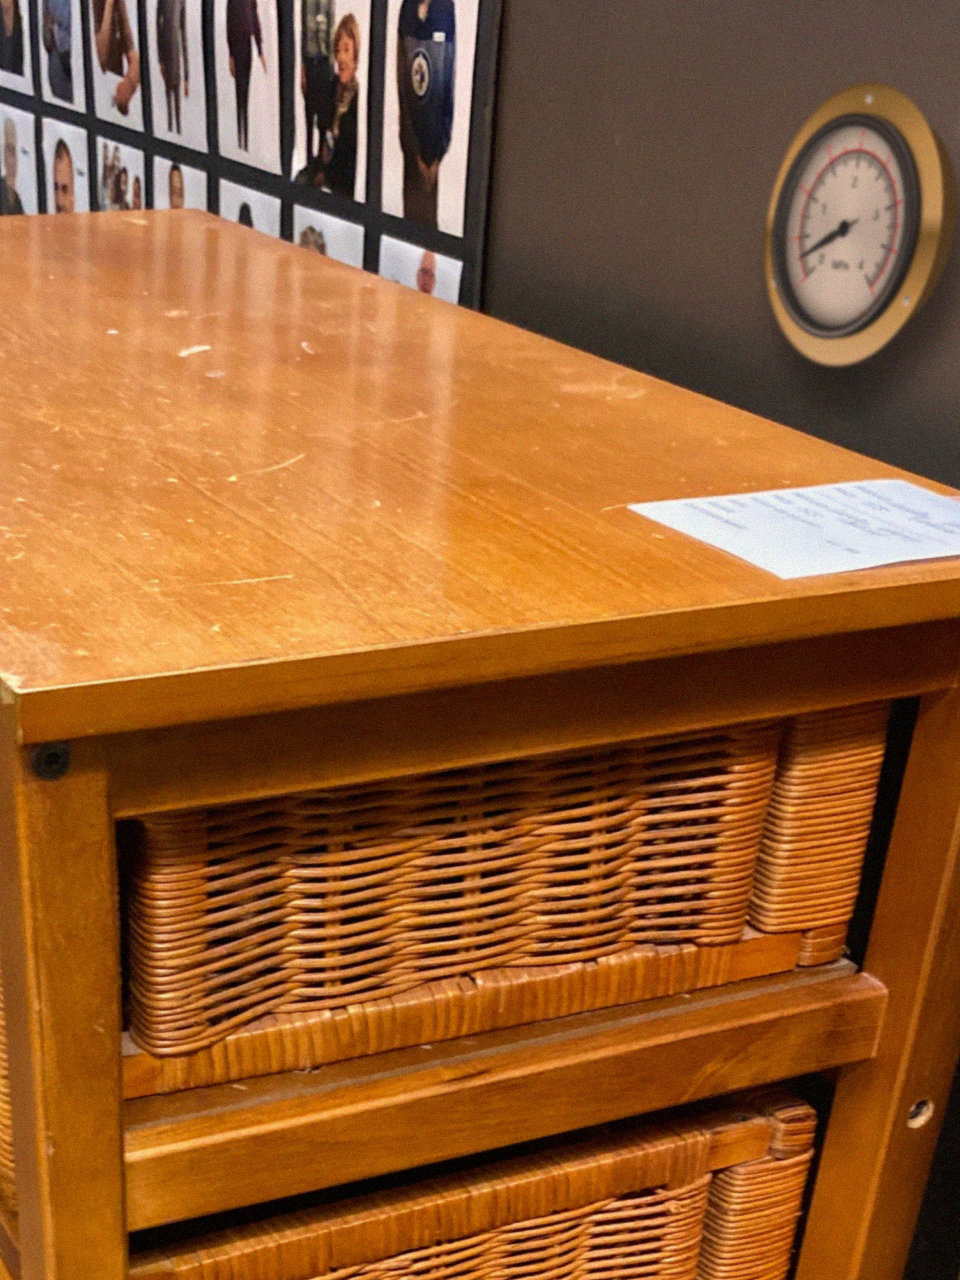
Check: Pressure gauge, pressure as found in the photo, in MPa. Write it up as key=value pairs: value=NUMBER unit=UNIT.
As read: value=0.25 unit=MPa
